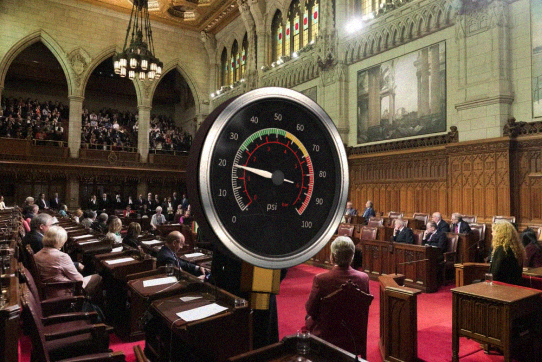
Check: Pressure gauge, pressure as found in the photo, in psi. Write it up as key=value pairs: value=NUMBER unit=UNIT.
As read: value=20 unit=psi
